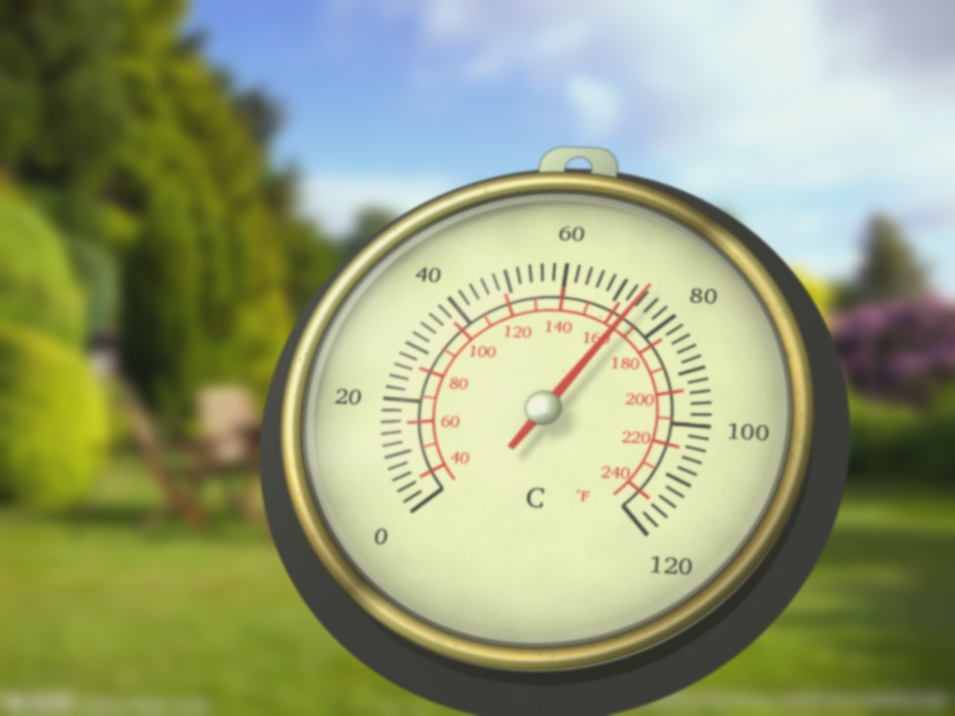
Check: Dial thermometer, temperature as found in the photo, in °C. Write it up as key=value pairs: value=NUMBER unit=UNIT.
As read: value=74 unit=°C
